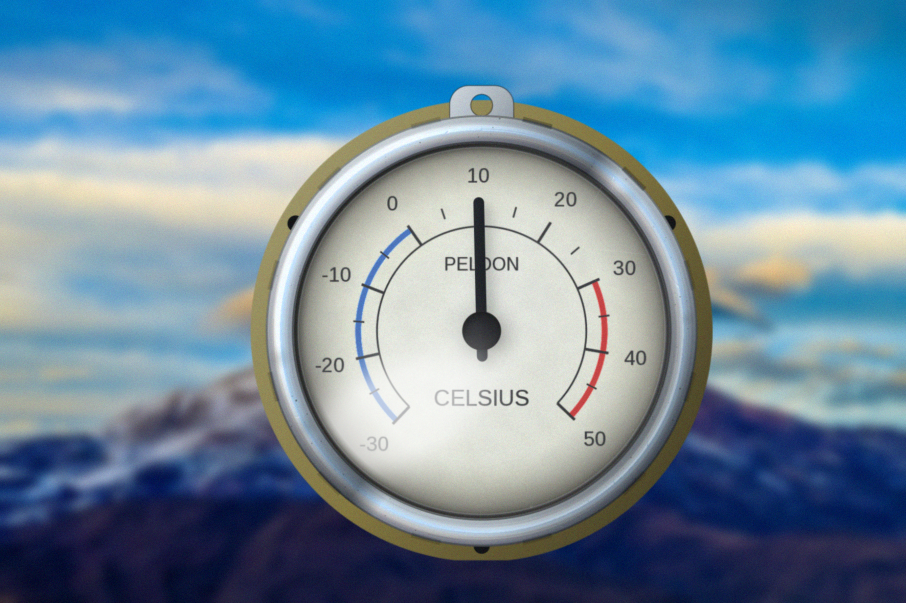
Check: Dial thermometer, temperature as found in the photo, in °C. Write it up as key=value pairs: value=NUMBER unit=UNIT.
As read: value=10 unit=°C
